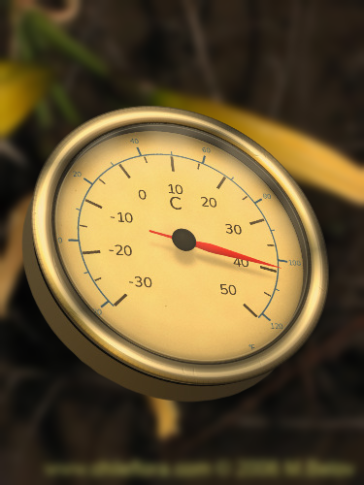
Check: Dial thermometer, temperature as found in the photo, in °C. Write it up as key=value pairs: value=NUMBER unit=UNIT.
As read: value=40 unit=°C
